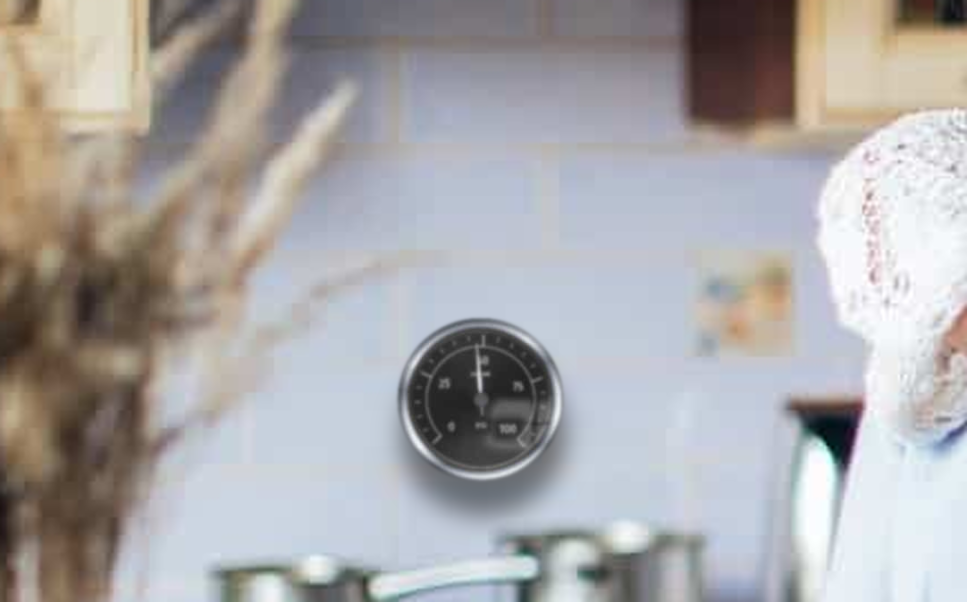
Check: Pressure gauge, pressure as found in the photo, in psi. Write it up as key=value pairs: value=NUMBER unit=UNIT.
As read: value=47.5 unit=psi
